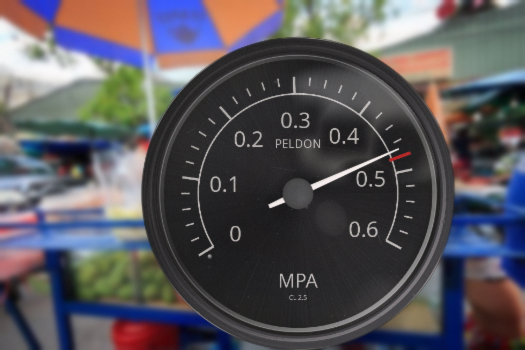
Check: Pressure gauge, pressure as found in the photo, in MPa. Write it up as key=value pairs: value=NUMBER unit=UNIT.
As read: value=0.47 unit=MPa
